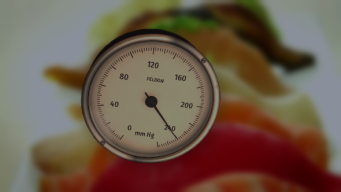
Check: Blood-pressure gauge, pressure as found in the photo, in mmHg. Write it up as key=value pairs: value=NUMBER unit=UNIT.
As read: value=240 unit=mmHg
